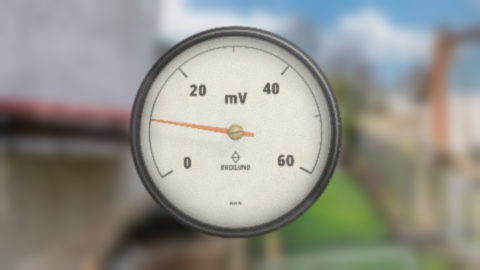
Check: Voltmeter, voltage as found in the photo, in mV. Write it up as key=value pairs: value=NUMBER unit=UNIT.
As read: value=10 unit=mV
